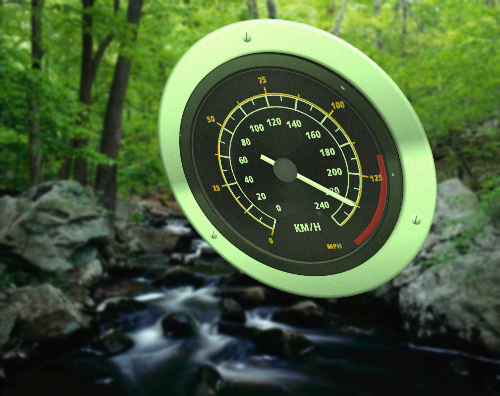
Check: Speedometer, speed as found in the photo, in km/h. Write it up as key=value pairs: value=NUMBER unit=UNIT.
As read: value=220 unit=km/h
